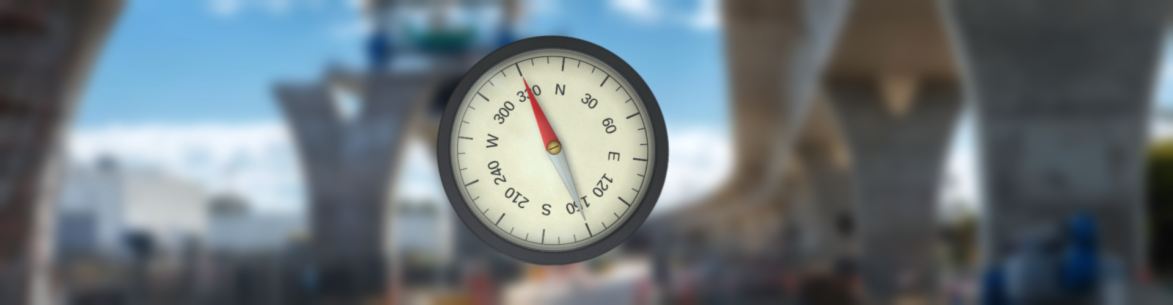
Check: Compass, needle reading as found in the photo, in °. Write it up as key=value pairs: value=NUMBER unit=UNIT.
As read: value=330 unit=°
